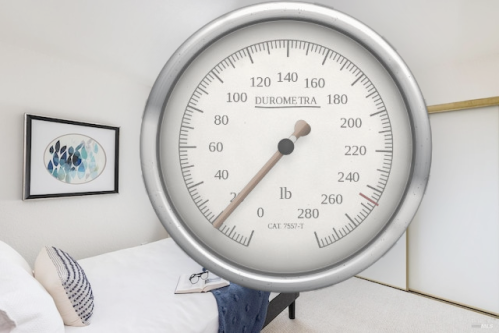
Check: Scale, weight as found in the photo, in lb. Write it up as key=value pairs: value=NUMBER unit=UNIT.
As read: value=18 unit=lb
